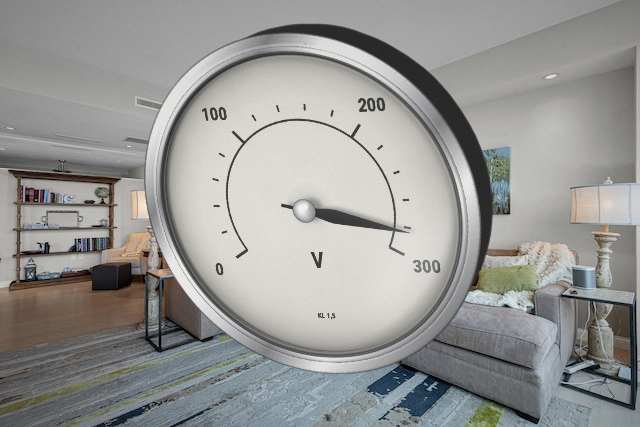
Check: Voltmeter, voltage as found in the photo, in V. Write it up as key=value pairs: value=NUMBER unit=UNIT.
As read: value=280 unit=V
